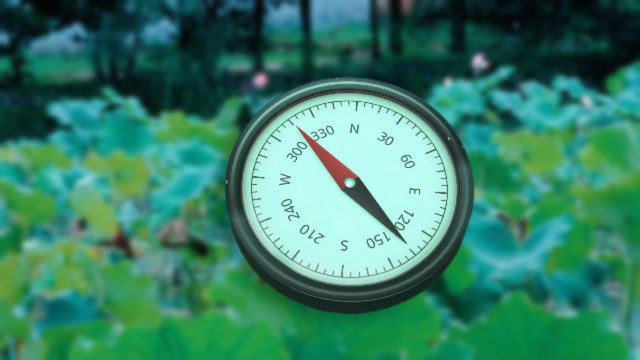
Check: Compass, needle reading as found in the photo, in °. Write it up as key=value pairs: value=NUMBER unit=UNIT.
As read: value=315 unit=°
